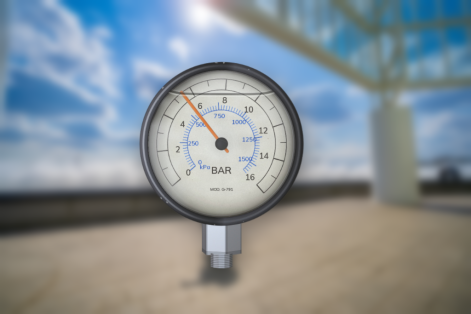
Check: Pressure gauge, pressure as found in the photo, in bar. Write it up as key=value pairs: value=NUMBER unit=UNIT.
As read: value=5.5 unit=bar
